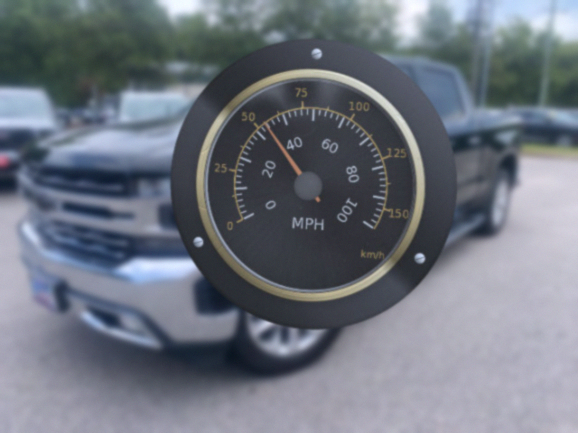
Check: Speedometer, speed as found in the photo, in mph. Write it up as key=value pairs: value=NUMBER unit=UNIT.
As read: value=34 unit=mph
